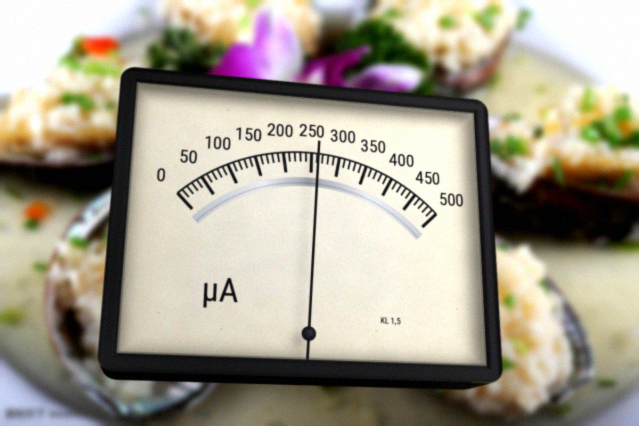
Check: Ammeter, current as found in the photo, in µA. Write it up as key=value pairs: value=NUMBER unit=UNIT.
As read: value=260 unit=µA
